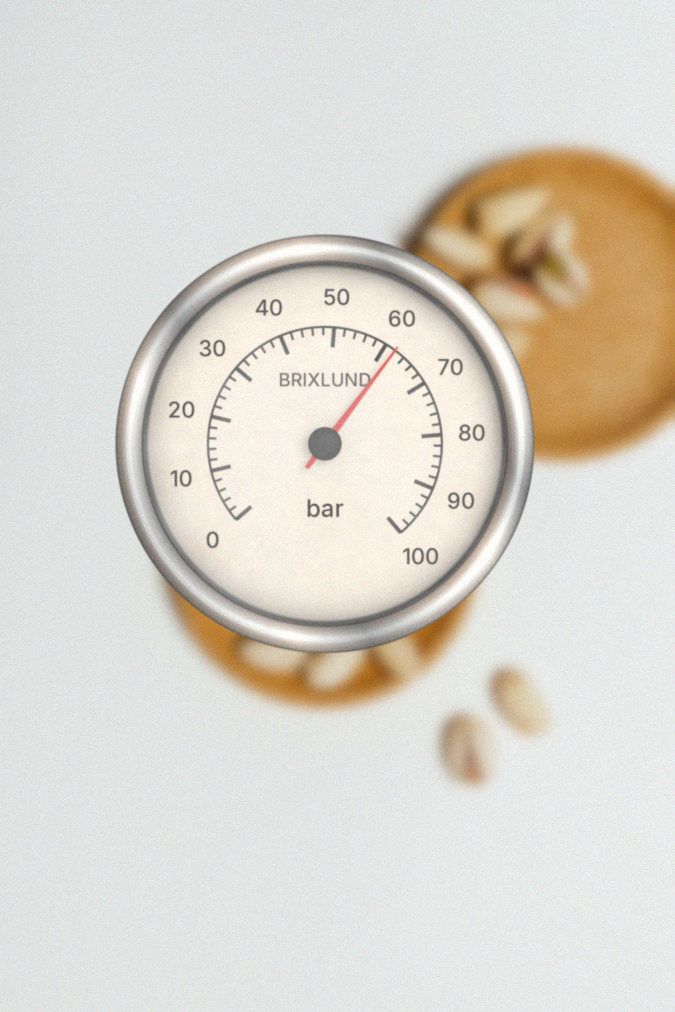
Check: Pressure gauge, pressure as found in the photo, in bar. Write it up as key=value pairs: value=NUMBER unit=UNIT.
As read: value=62 unit=bar
